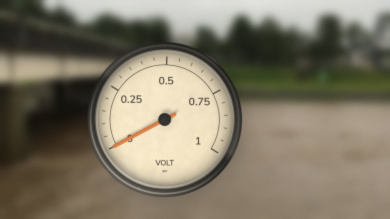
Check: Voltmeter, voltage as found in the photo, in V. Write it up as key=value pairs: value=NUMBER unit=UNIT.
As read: value=0 unit=V
